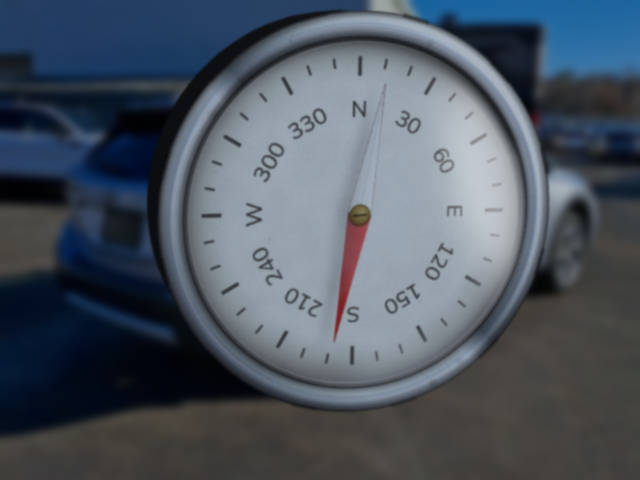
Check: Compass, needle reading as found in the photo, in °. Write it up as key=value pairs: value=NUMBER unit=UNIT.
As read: value=190 unit=°
